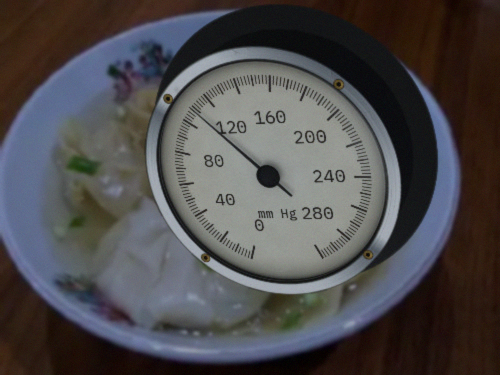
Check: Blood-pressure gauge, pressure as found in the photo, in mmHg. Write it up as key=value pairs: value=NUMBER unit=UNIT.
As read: value=110 unit=mmHg
